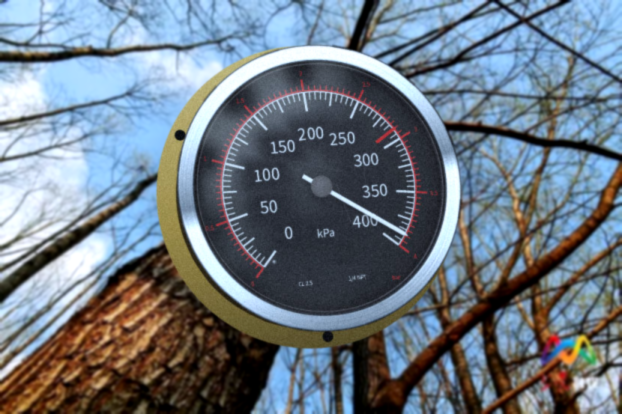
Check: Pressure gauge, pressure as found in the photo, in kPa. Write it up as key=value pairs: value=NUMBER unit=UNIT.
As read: value=390 unit=kPa
